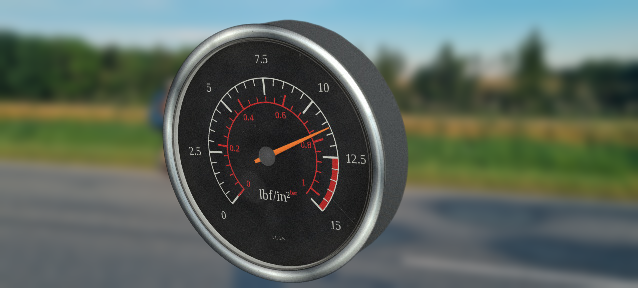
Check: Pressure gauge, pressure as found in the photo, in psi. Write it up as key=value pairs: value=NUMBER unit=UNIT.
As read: value=11.25 unit=psi
